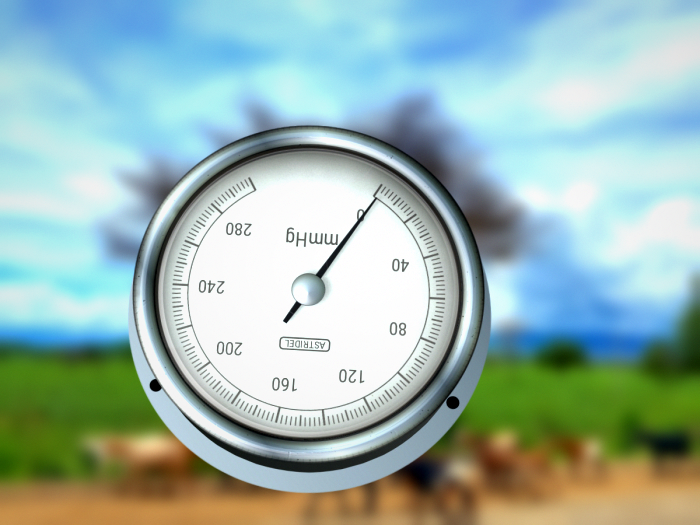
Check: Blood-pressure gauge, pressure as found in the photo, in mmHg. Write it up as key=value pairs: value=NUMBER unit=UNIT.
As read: value=2 unit=mmHg
